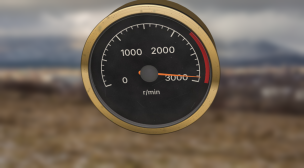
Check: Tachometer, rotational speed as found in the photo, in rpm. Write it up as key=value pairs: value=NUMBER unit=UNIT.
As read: value=2900 unit=rpm
